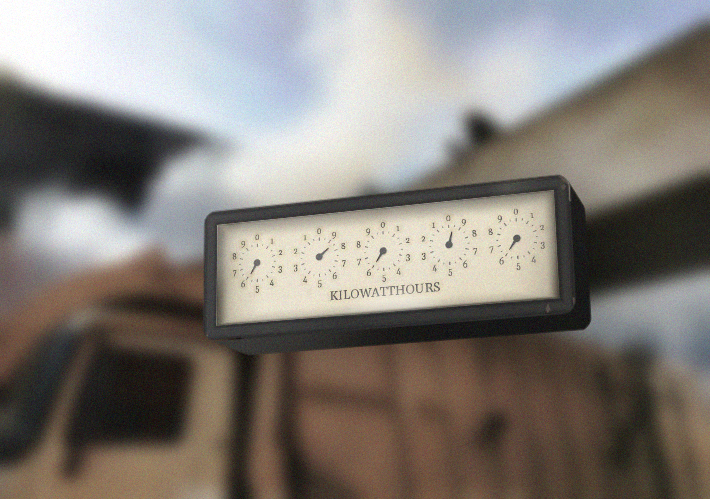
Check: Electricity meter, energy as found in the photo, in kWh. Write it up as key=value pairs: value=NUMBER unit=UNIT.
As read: value=58596 unit=kWh
